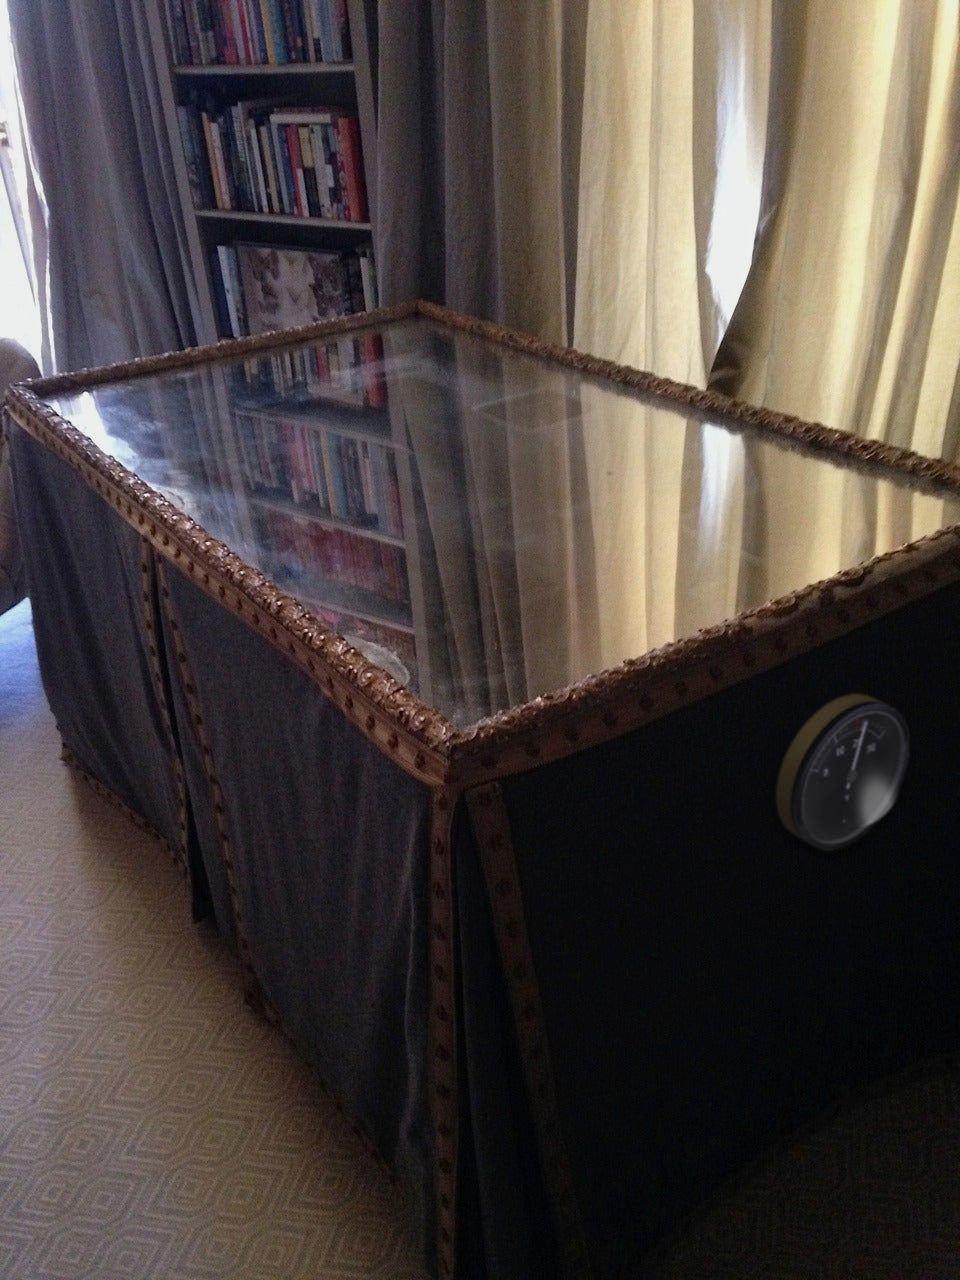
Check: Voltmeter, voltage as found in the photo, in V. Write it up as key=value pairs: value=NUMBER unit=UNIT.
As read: value=20 unit=V
